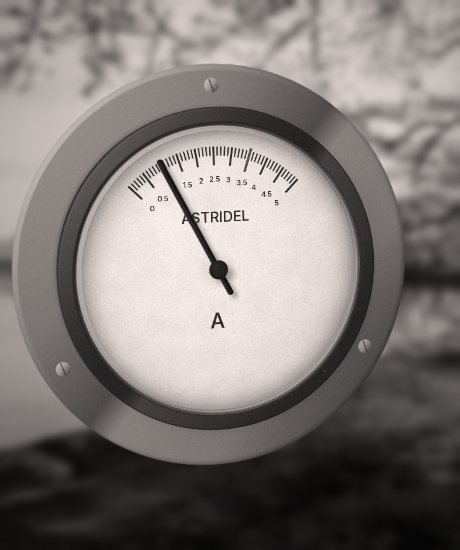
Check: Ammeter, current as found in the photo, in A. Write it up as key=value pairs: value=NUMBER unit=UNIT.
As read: value=1 unit=A
